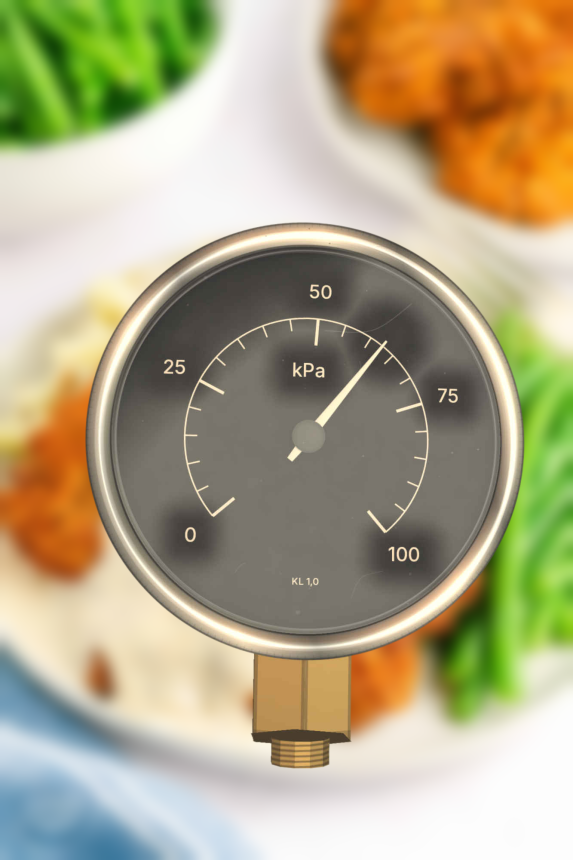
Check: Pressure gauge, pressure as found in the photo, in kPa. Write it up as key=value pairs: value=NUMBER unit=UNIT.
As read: value=62.5 unit=kPa
